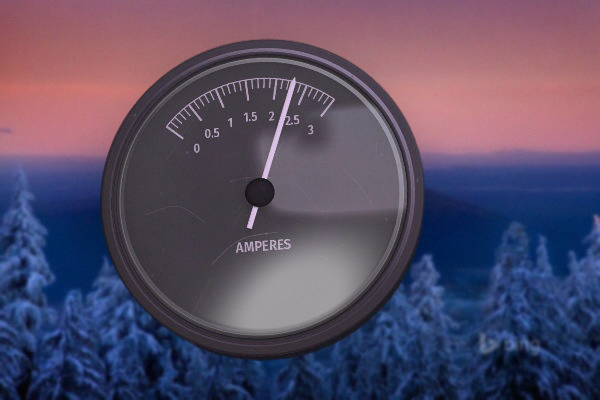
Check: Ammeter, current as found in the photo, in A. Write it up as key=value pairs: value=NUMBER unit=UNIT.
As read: value=2.3 unit=A
